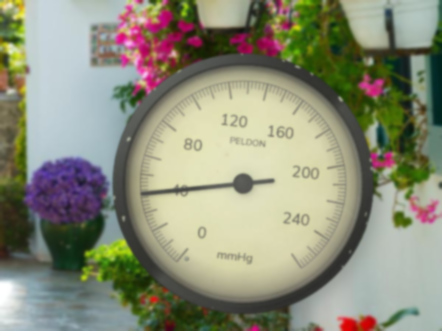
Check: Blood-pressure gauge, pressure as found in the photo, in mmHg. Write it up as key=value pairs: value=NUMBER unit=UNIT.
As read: value=40 unit=mmHg
